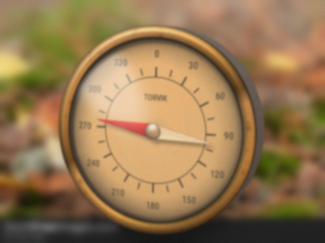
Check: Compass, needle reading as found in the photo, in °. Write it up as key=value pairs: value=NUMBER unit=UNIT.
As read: value=277.5 unit=°
